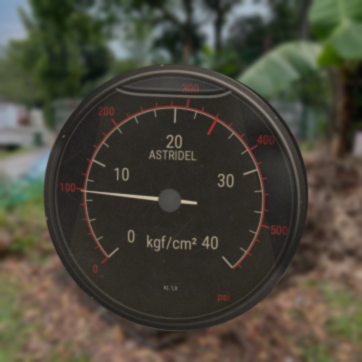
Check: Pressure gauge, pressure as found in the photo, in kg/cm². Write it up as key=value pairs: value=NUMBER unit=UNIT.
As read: value=7 unit=kg/cm²
